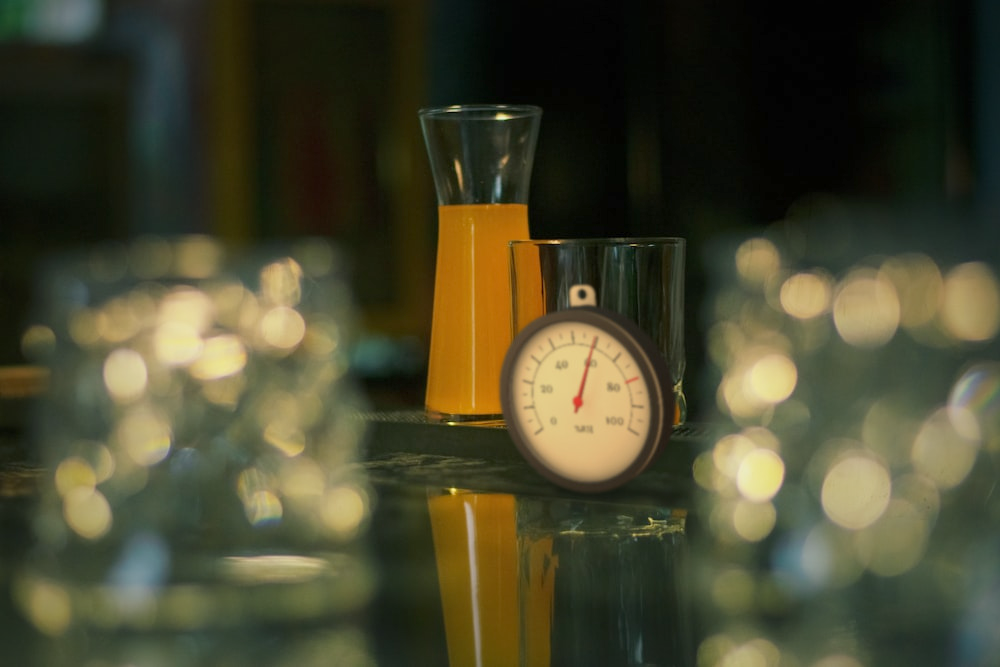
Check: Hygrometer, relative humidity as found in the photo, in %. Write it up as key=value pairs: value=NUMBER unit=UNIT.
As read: value=60 unit=%
